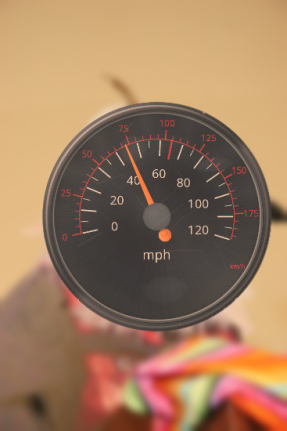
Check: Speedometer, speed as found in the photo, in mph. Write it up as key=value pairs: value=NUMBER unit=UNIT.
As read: value=45 unit=mph
